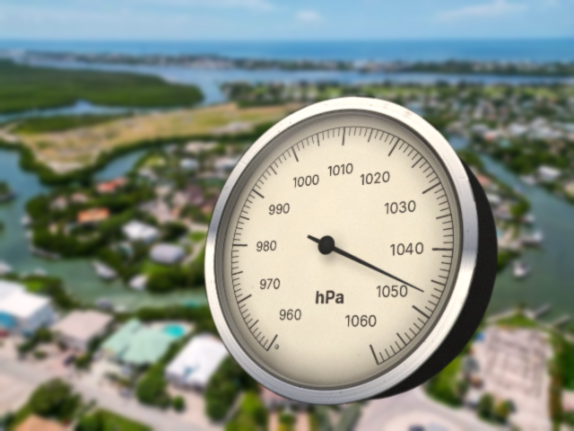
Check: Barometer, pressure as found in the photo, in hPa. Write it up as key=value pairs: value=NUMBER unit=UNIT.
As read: value=1047 unit=hPa
